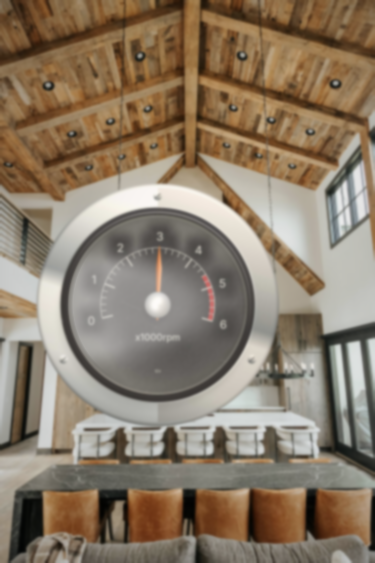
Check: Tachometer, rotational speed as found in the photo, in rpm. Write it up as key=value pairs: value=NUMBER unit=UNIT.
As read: value=3000 unit=rpm
